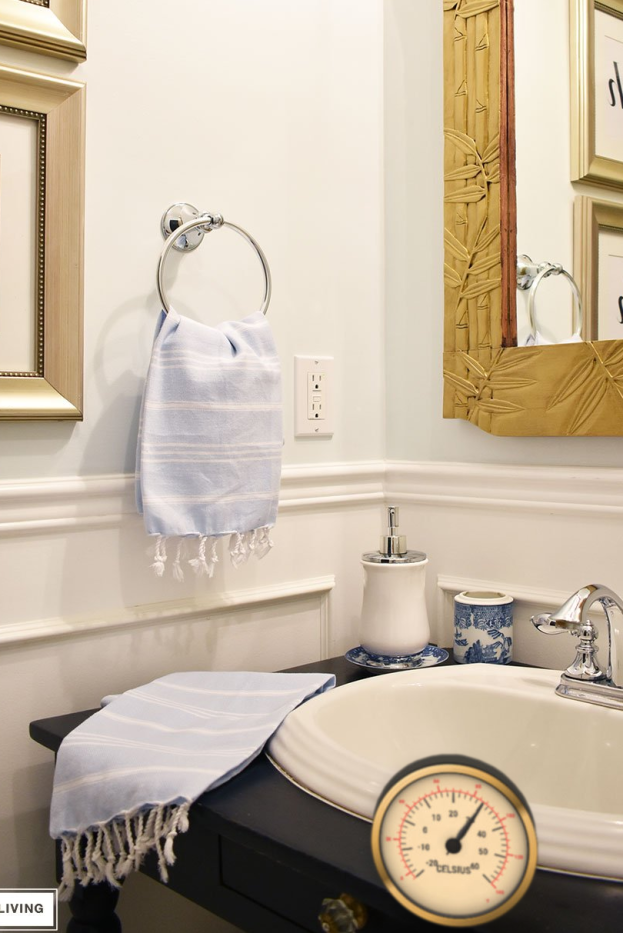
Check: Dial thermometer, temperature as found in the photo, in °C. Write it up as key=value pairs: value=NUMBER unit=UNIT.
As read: value=30 unit=°C
